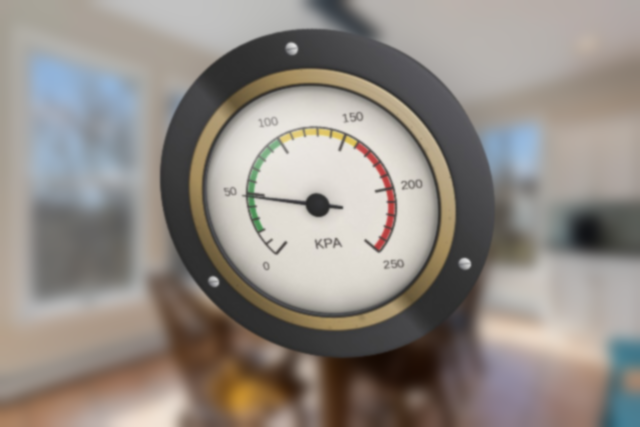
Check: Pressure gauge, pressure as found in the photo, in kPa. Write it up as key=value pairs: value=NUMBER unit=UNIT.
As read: value=50 unit=kPa
